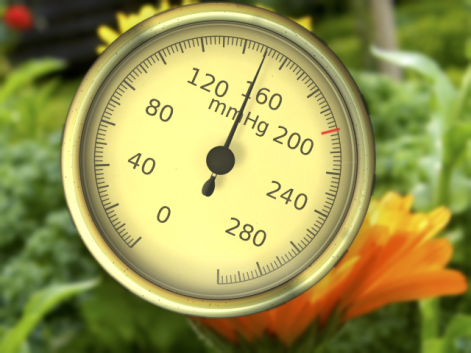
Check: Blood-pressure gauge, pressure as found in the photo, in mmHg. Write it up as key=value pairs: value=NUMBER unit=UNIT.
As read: value=150 unit=mmHg
